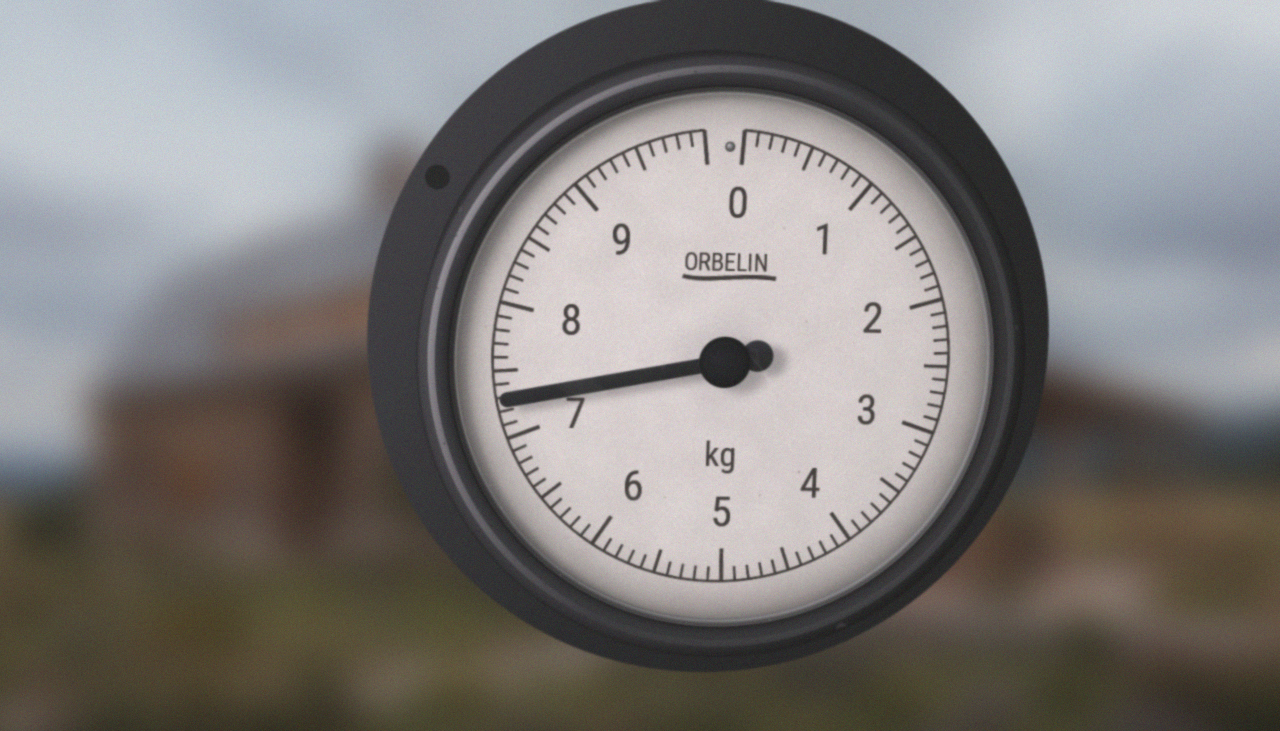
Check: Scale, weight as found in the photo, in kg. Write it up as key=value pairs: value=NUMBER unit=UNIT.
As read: value=7.3 unit=kg
